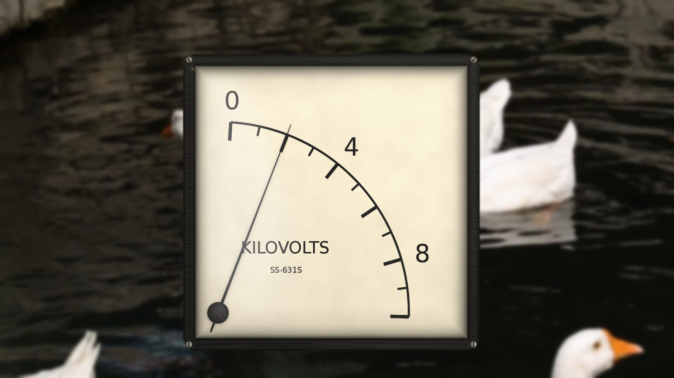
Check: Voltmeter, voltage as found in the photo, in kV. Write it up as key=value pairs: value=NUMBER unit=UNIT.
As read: value=2 unit=kV
